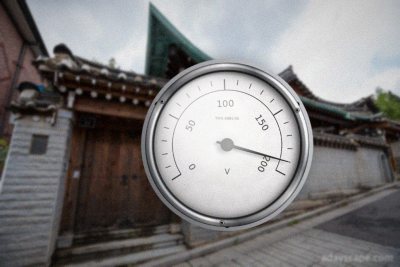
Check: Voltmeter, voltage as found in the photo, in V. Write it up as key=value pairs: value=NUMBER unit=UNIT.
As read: value=190 unit=V
